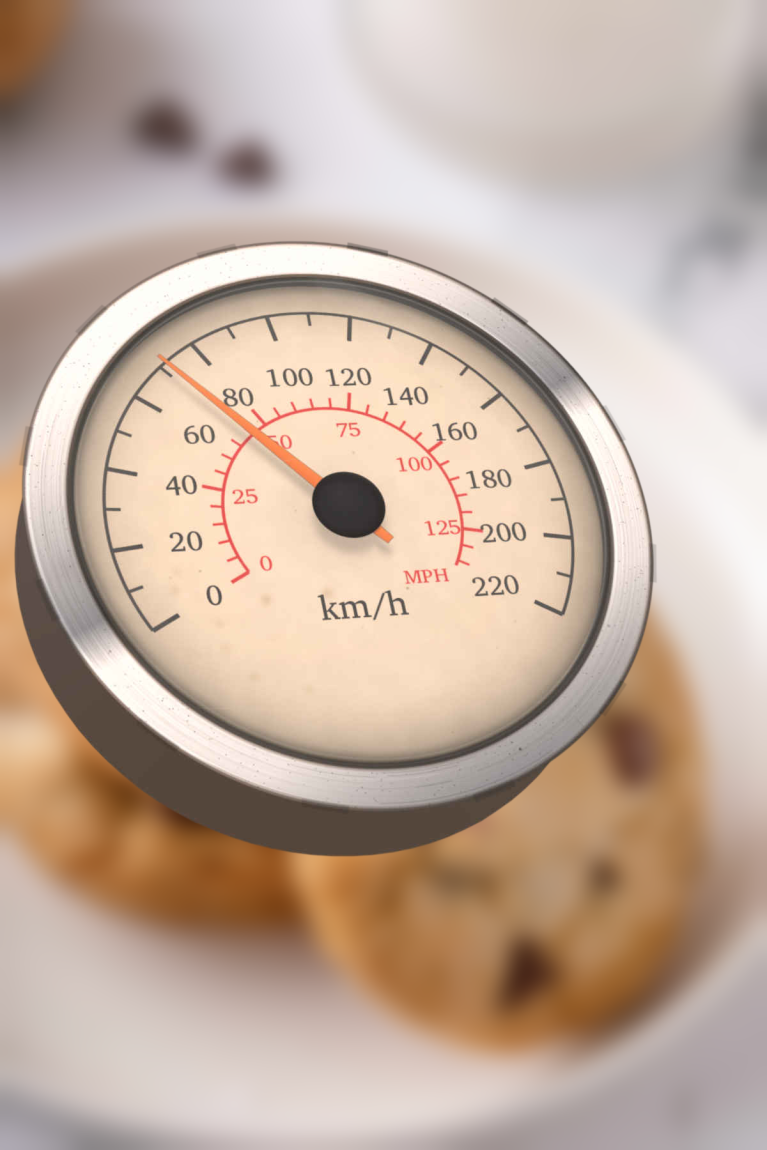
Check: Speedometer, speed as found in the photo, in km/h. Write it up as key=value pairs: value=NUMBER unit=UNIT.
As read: value=70 unit=km/h
